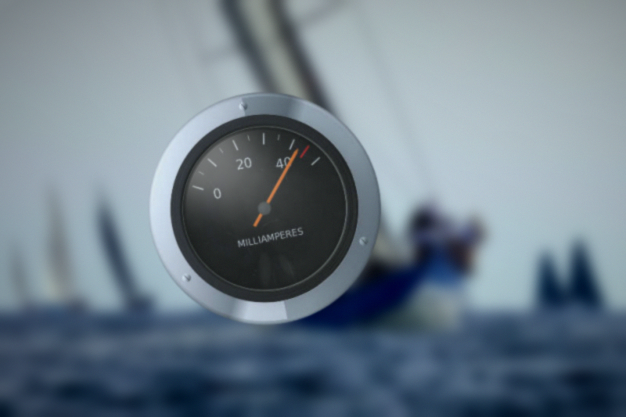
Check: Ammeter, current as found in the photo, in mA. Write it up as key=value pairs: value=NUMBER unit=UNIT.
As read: value=42.5 unit=mA
